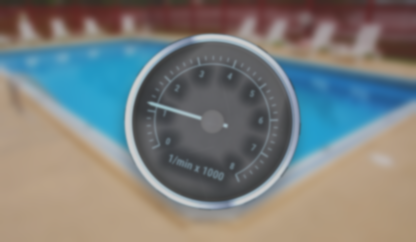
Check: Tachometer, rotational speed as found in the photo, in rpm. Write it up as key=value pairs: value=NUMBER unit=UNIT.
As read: value=1200 unit=rpm
